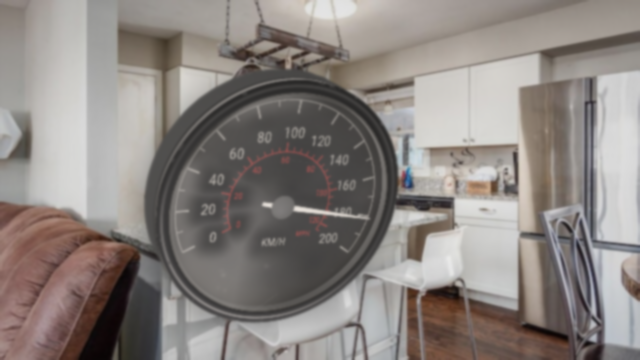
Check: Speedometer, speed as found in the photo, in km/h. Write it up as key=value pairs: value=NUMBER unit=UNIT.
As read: value=180 unit=km/h
